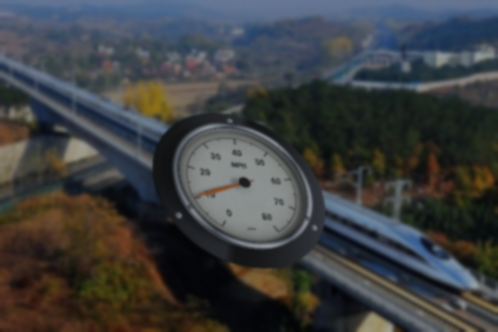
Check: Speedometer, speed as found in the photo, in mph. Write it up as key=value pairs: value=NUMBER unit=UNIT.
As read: value=10 unit=mph
